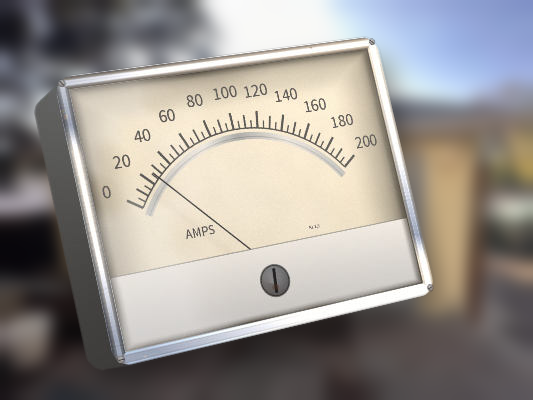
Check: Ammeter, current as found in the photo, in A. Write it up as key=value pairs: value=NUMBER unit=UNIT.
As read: value=25 unit=A
